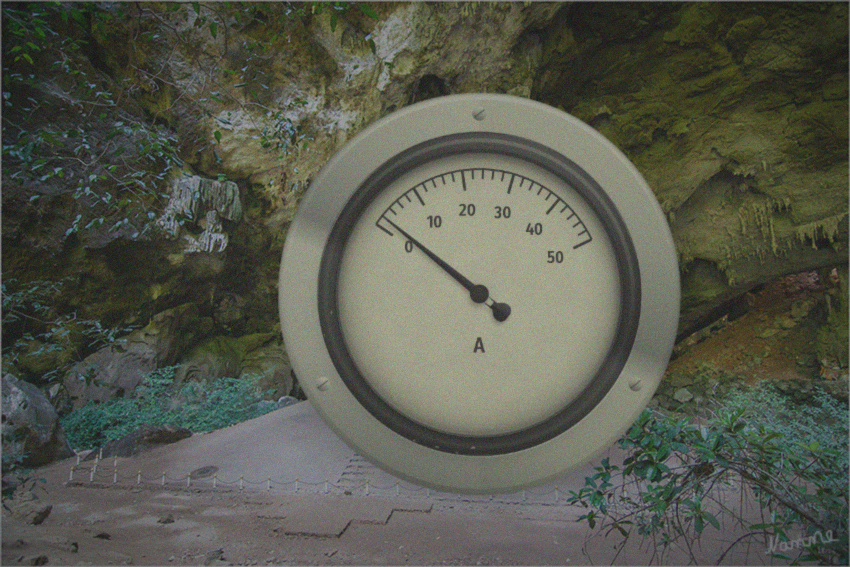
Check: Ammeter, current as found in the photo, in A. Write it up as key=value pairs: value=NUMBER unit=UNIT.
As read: value=2 unit=A
